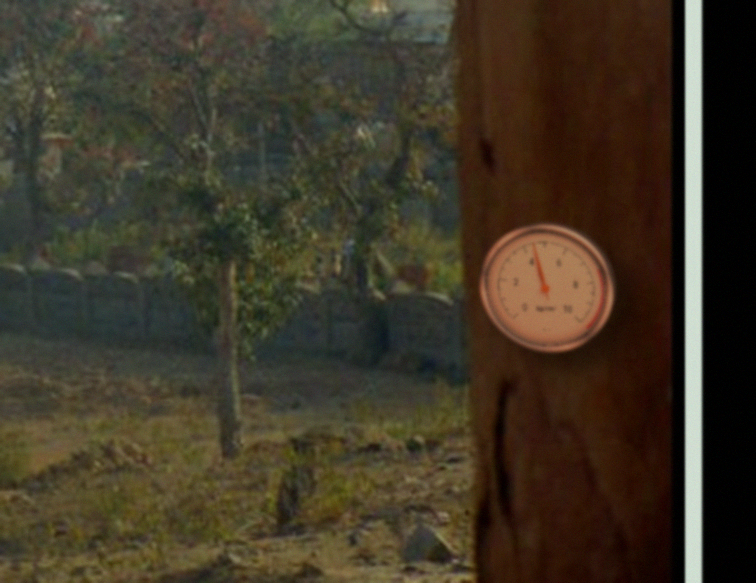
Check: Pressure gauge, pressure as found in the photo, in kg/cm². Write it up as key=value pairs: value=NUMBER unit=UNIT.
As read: value=4.5 unit=kg/cm²
